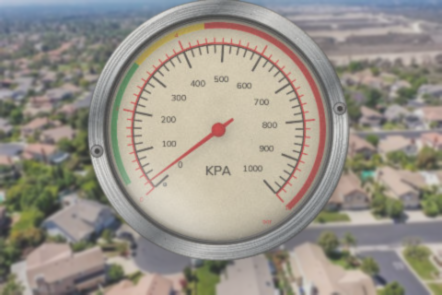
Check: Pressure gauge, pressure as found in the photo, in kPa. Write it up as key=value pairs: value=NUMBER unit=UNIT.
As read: value=20 unit=kPa
